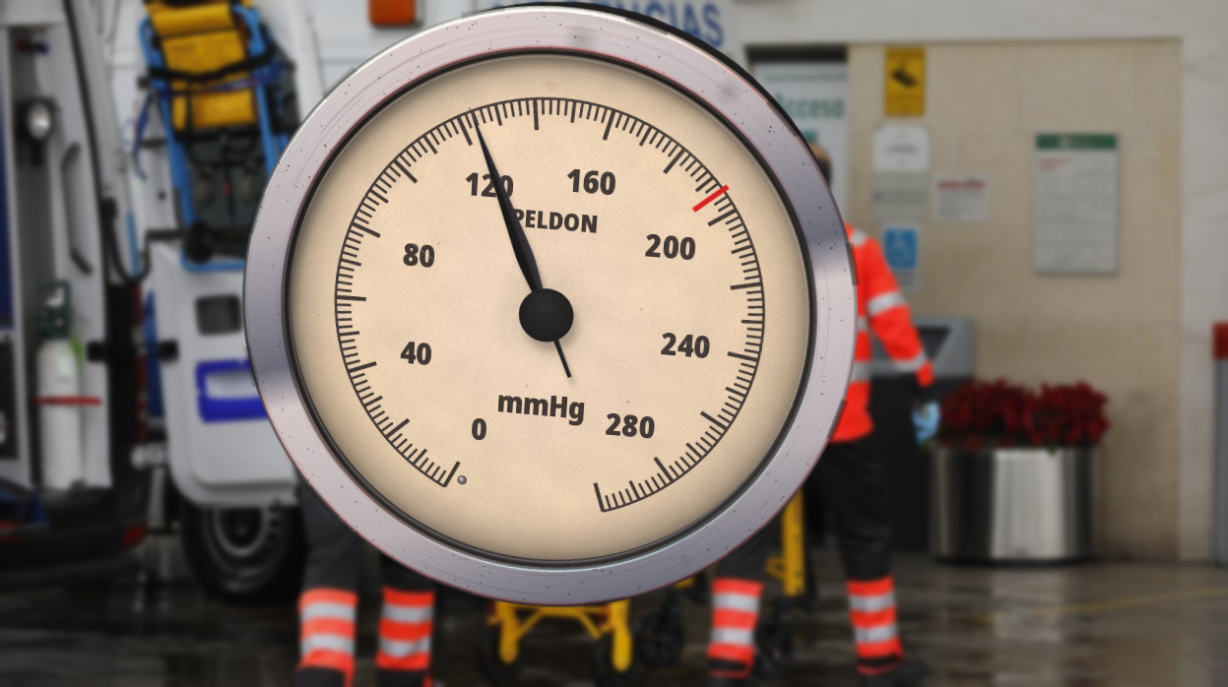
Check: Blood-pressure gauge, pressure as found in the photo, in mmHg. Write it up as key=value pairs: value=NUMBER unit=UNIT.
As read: value=124 unit=mmHg
